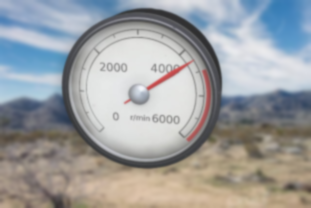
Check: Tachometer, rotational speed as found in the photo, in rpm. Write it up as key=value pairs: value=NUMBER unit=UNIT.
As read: value=4250 unit=rpm
